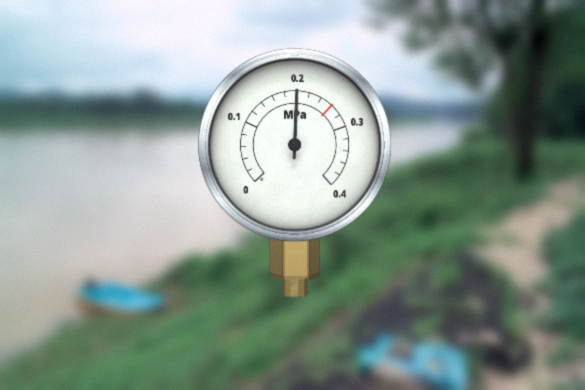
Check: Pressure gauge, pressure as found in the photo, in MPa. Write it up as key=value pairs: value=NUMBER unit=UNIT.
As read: value=0.2 unit=MPa
